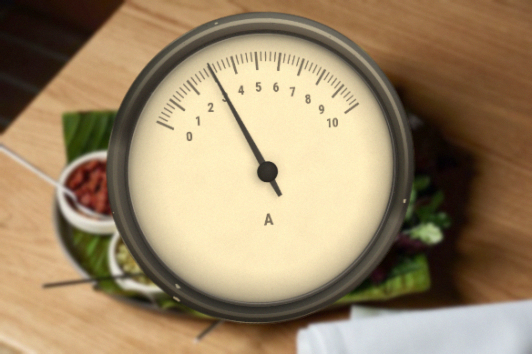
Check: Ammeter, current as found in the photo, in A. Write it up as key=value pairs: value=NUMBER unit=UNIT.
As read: value=3 unit=A
